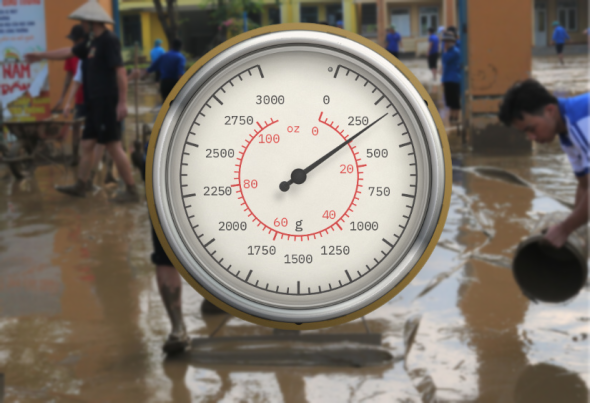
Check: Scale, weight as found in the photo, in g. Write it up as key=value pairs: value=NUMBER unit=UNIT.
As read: value=325 unit=g
